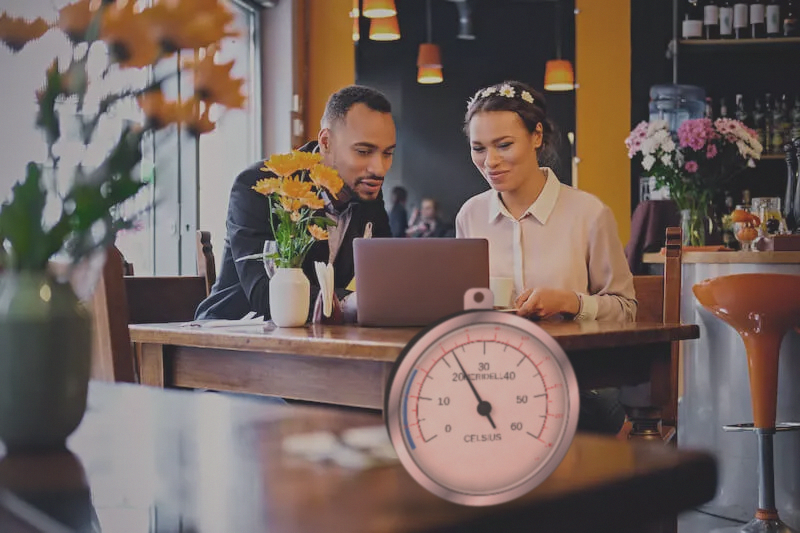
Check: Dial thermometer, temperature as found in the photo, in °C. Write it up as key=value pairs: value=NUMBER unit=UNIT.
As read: value=22.5 unit=°C
